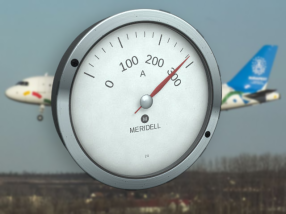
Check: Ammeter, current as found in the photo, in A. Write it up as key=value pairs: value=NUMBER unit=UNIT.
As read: value=280 unit=A
